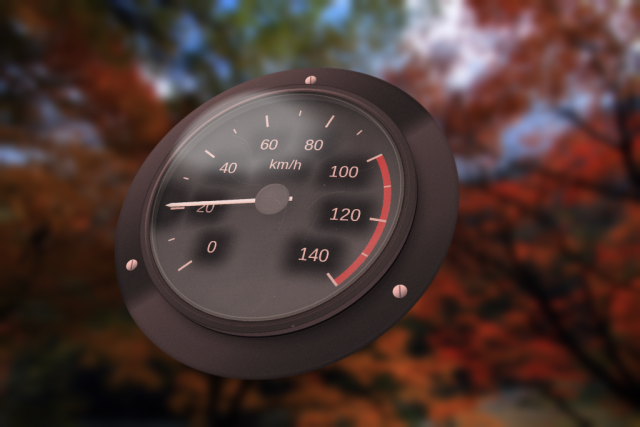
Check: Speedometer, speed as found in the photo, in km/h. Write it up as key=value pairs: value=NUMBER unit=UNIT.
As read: value=20 unit=km/h
